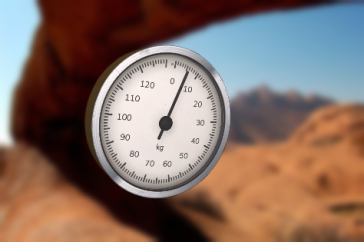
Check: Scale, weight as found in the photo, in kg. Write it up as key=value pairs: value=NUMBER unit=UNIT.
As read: value=5 unit=kg
